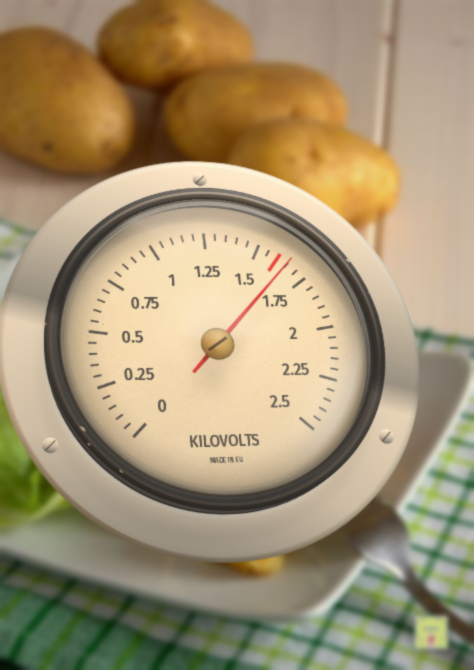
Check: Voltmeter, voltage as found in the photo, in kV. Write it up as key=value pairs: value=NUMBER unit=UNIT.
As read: value=1.65 unit=kV
